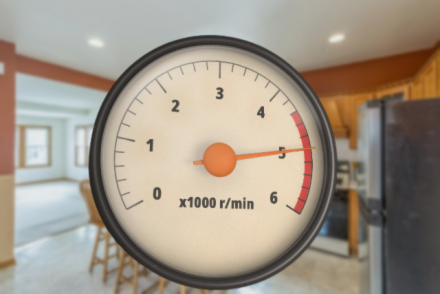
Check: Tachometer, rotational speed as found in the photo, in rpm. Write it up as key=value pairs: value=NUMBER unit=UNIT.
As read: value=5000 unit=rpm
